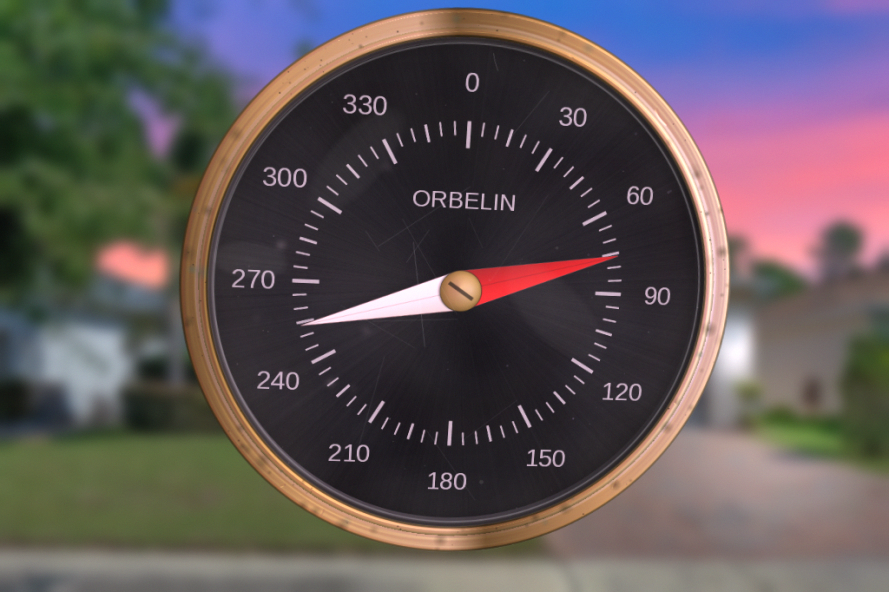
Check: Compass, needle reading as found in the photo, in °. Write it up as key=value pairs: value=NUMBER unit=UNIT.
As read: value=75 unit=°
